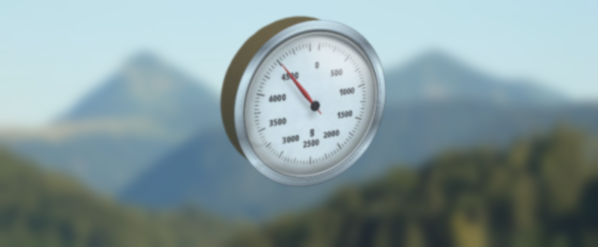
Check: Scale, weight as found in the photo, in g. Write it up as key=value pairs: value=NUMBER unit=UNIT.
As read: value=4500 unit=g
